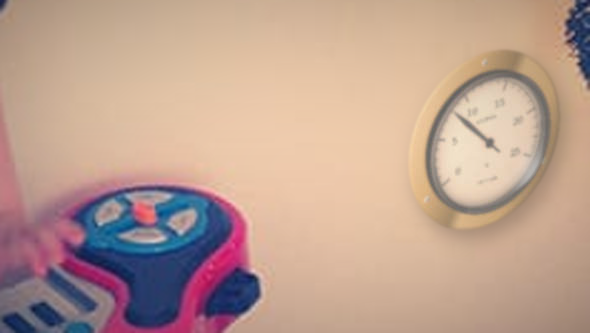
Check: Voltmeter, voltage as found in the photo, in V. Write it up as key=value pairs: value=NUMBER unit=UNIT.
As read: value=8 unit=V
